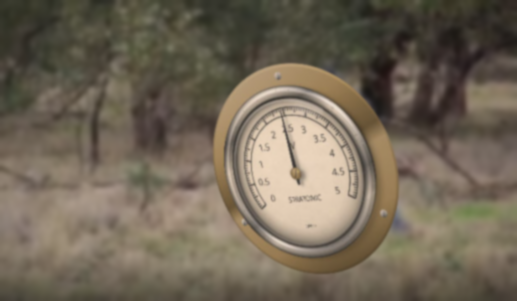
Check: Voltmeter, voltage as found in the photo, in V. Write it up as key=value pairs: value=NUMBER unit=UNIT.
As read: value=2.5 unit=V
